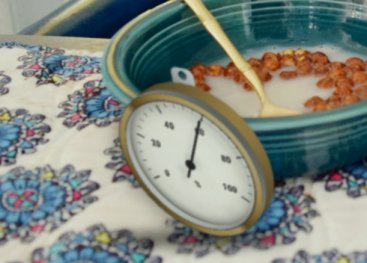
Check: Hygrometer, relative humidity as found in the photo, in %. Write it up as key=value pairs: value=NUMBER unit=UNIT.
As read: value=60 unit=%
